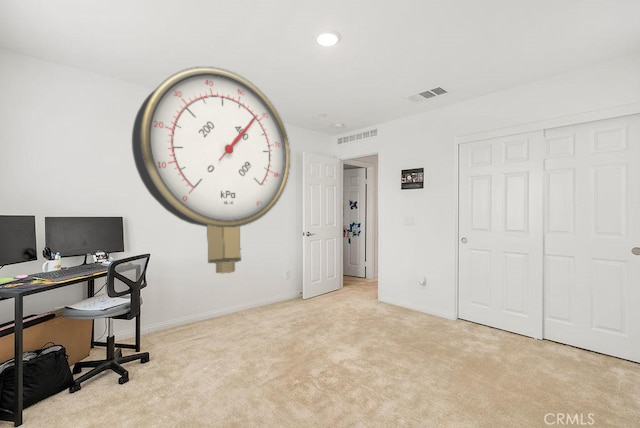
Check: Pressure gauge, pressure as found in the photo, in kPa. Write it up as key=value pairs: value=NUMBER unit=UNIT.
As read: value=400 unit=kPa
